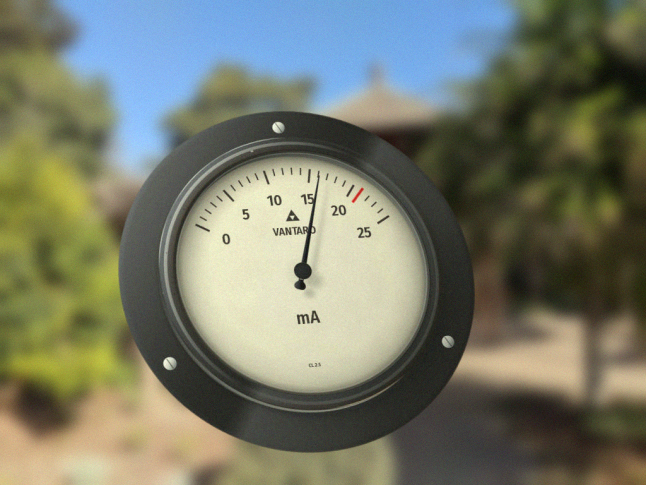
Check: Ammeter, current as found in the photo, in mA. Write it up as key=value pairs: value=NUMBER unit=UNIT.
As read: value=16 unit=mA
